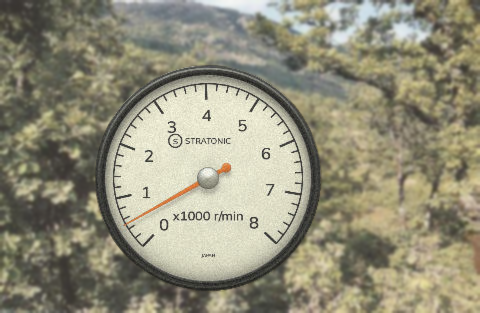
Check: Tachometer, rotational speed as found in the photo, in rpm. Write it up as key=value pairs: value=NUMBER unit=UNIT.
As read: value=500 unit=rpm
